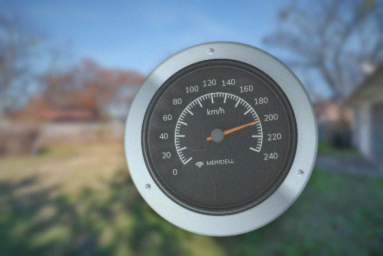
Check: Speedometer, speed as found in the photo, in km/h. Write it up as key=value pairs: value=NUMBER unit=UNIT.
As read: value=200 unit=km/h
